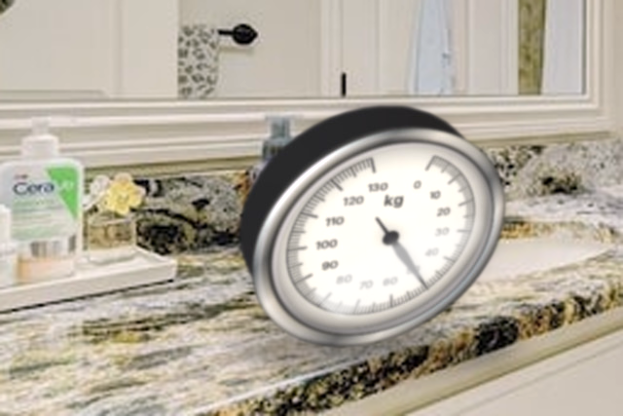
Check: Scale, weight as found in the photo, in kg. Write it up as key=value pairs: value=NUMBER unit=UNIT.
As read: value=50 unit=kg
